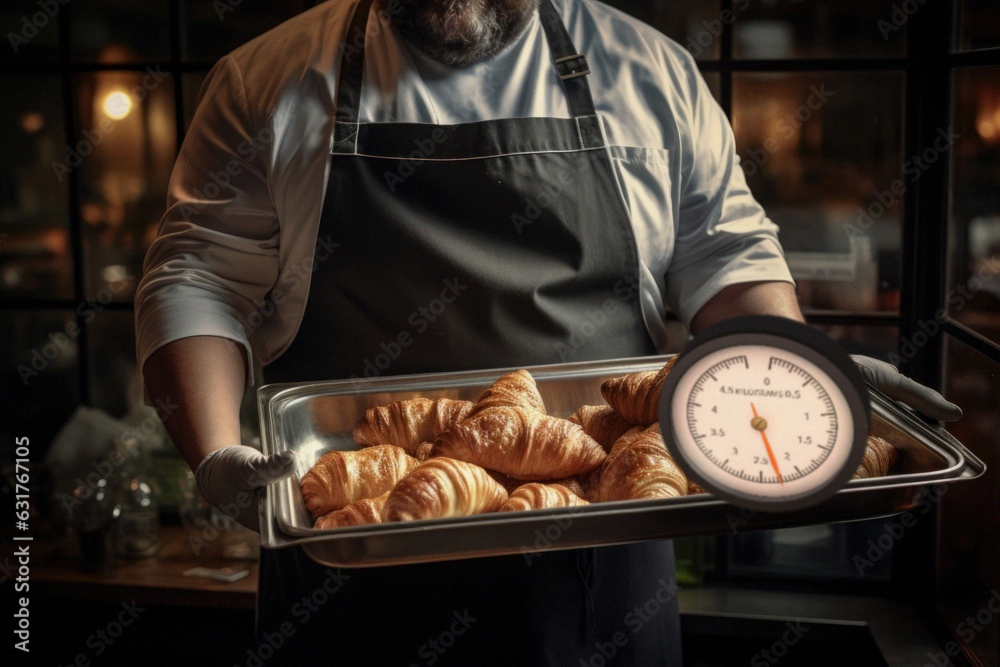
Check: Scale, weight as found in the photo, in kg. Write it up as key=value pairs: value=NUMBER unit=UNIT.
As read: value=2.25 unit=kg
